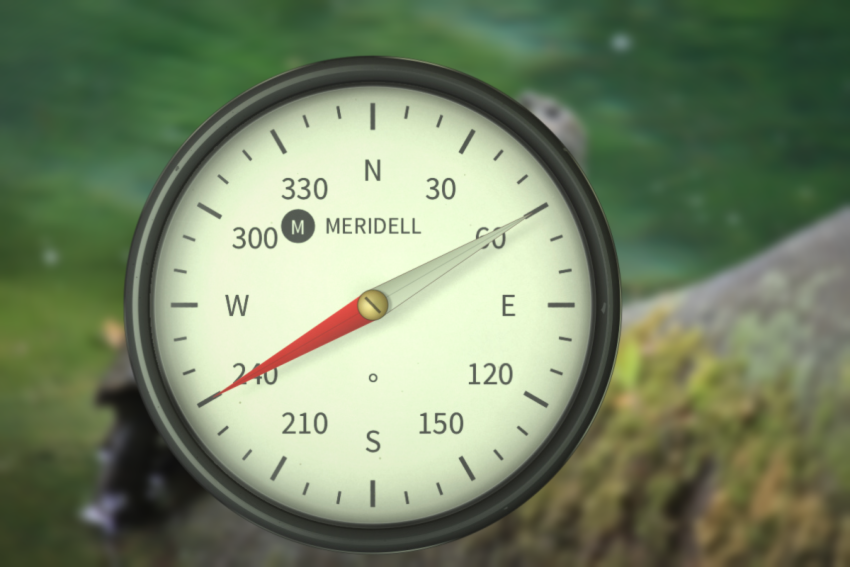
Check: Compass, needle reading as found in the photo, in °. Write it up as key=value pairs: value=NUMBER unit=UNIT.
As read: value=240 unit=°
